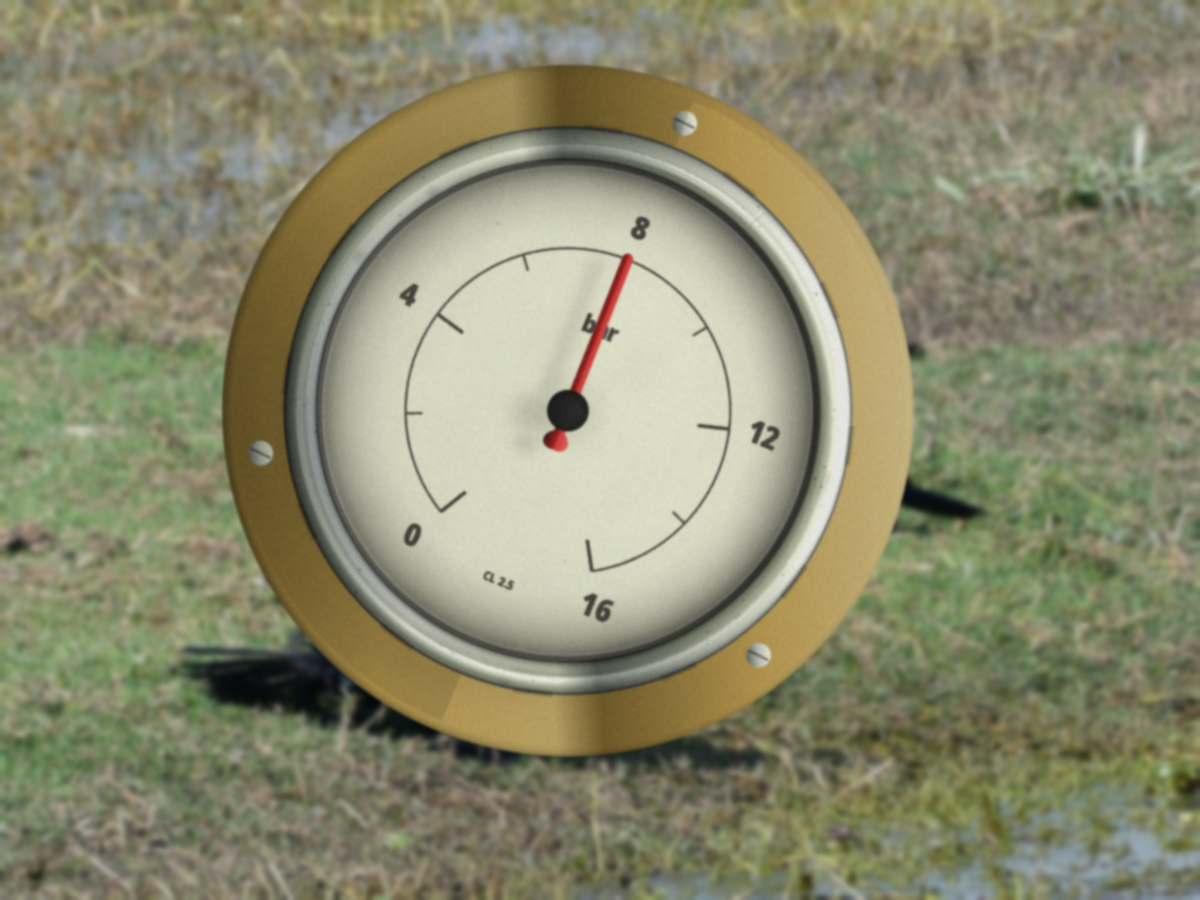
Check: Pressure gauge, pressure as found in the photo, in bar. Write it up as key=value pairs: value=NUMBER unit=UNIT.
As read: value=8 unit=bar
